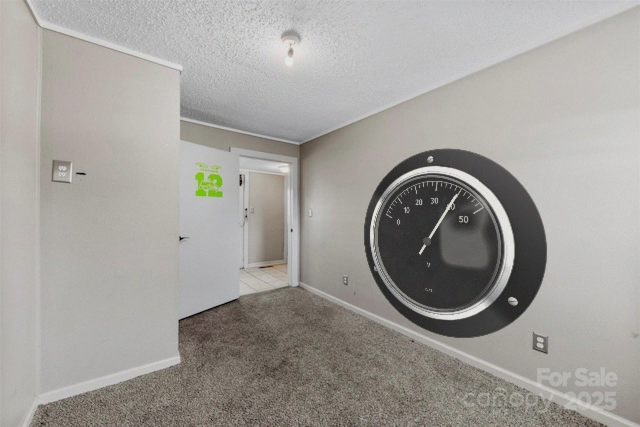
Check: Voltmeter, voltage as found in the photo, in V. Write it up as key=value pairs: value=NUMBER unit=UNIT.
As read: value=40 unit=V
